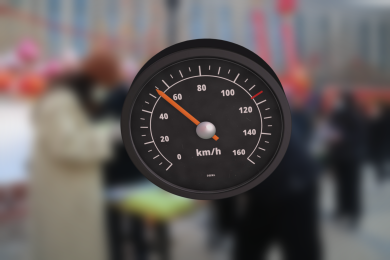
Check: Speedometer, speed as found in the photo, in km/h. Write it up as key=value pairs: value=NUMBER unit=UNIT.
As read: value=55 unit=km/h
